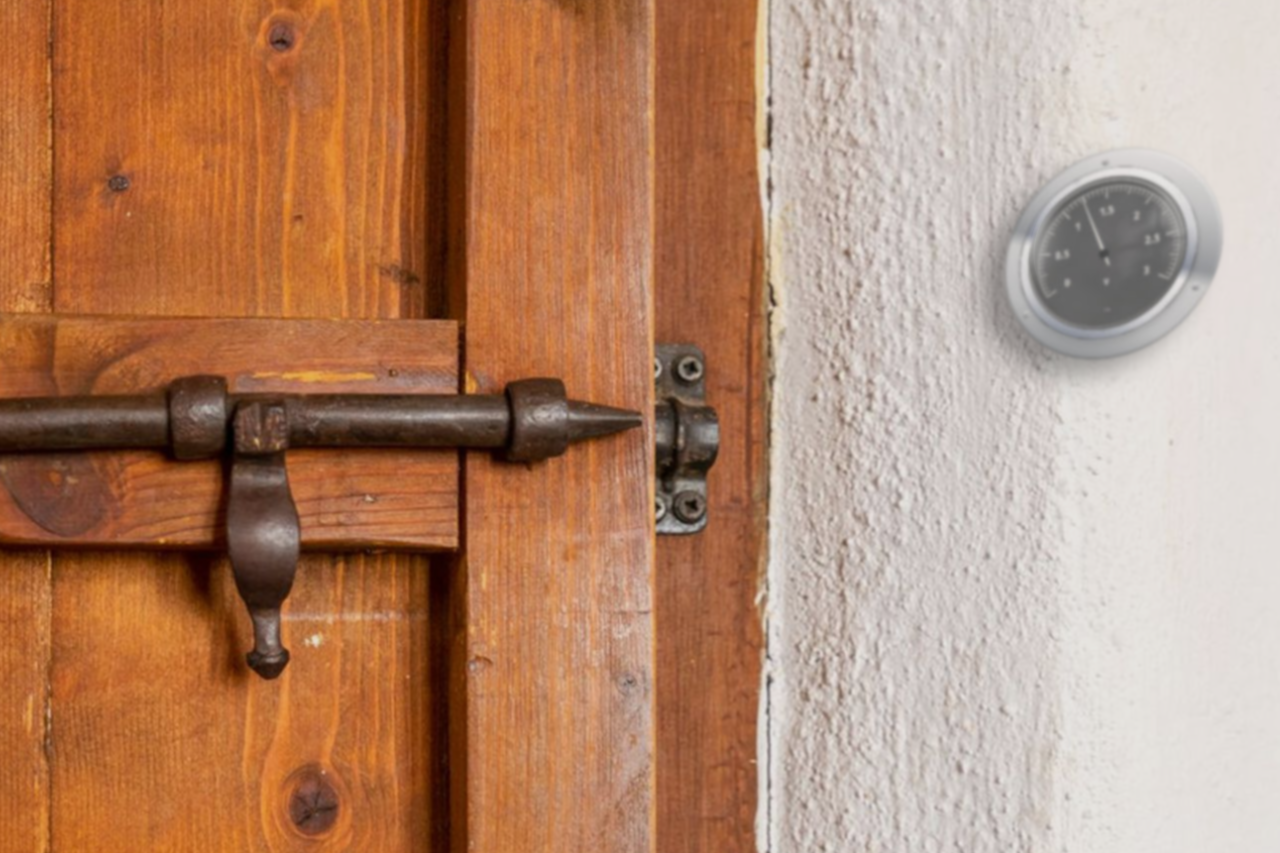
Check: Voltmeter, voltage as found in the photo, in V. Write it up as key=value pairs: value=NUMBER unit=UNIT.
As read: value=1.25 unit=V
